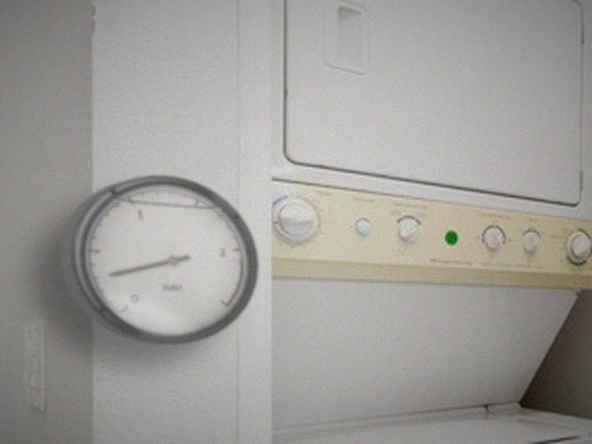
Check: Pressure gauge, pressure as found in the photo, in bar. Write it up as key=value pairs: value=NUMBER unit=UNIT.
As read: value=0.3 unit=bar
